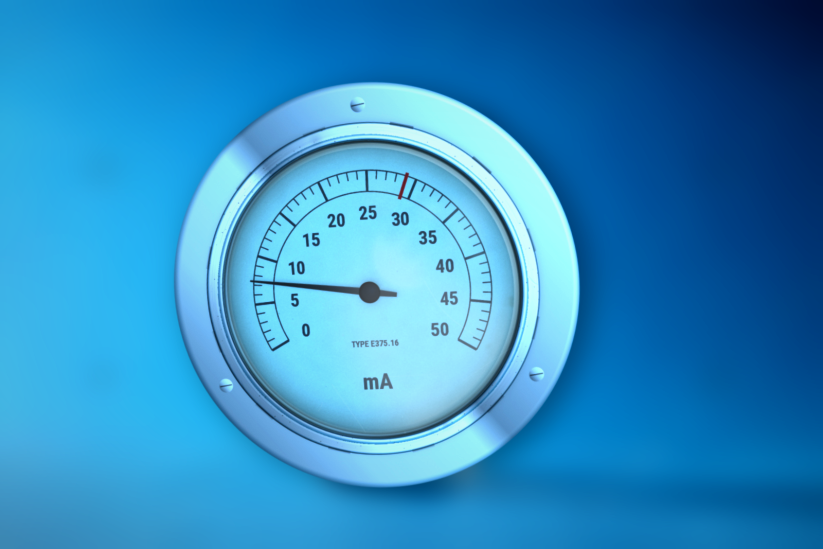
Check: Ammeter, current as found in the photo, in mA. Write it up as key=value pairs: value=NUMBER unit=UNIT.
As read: value=7.5 unit=mA
